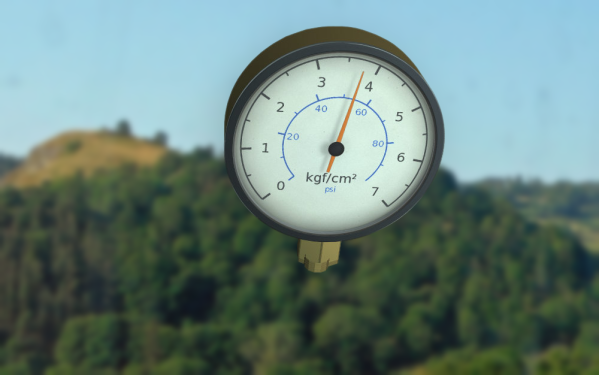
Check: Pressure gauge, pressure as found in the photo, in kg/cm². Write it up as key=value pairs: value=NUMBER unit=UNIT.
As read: value=3.75 unit=kg/cm²
